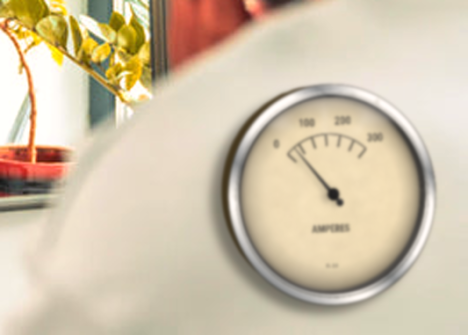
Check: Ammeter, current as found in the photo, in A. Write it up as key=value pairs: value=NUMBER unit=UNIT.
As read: value=25 unit=A
